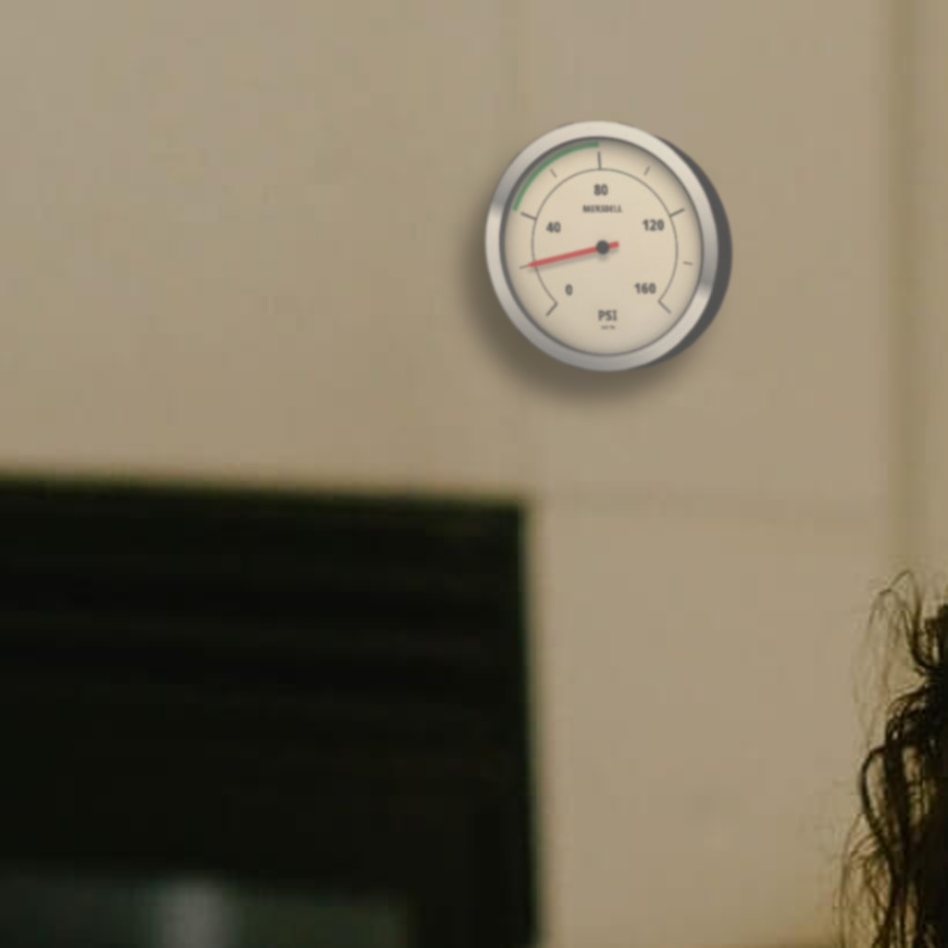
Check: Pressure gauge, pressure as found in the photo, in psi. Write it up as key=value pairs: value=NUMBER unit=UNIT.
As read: value=20 unit=psi
